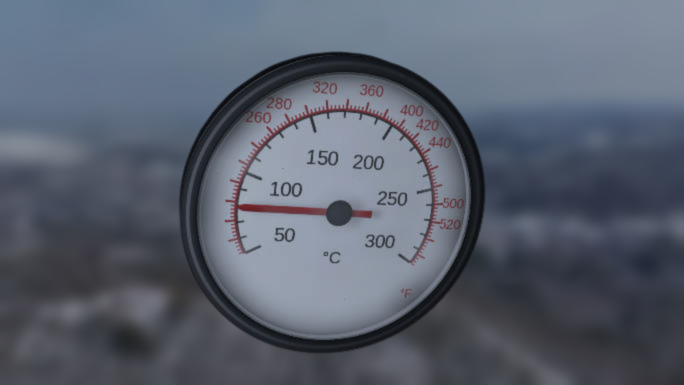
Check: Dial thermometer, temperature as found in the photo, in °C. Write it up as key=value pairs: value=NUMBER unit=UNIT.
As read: value=80 unit=°C
